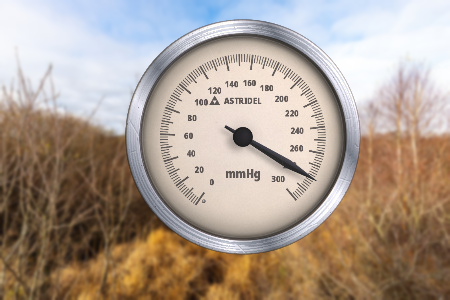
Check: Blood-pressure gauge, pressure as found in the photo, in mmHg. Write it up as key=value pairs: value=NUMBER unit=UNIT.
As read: value=280 unit=mmHg
